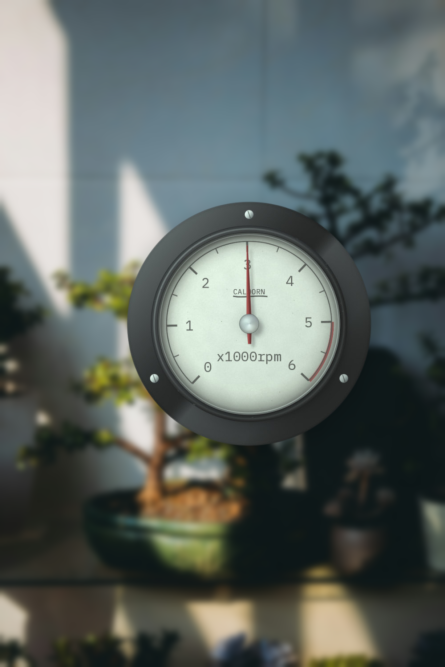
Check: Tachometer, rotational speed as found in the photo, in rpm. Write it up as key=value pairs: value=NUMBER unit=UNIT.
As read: value=3000 unit=rpm
